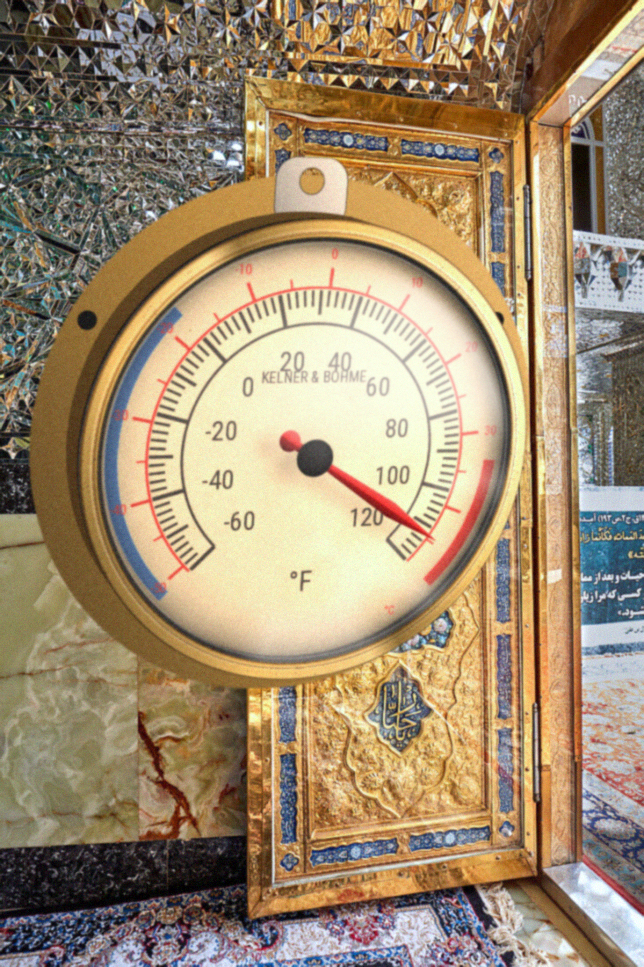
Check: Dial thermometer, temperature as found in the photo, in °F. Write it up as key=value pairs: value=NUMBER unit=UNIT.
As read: value=112 unit=°F
